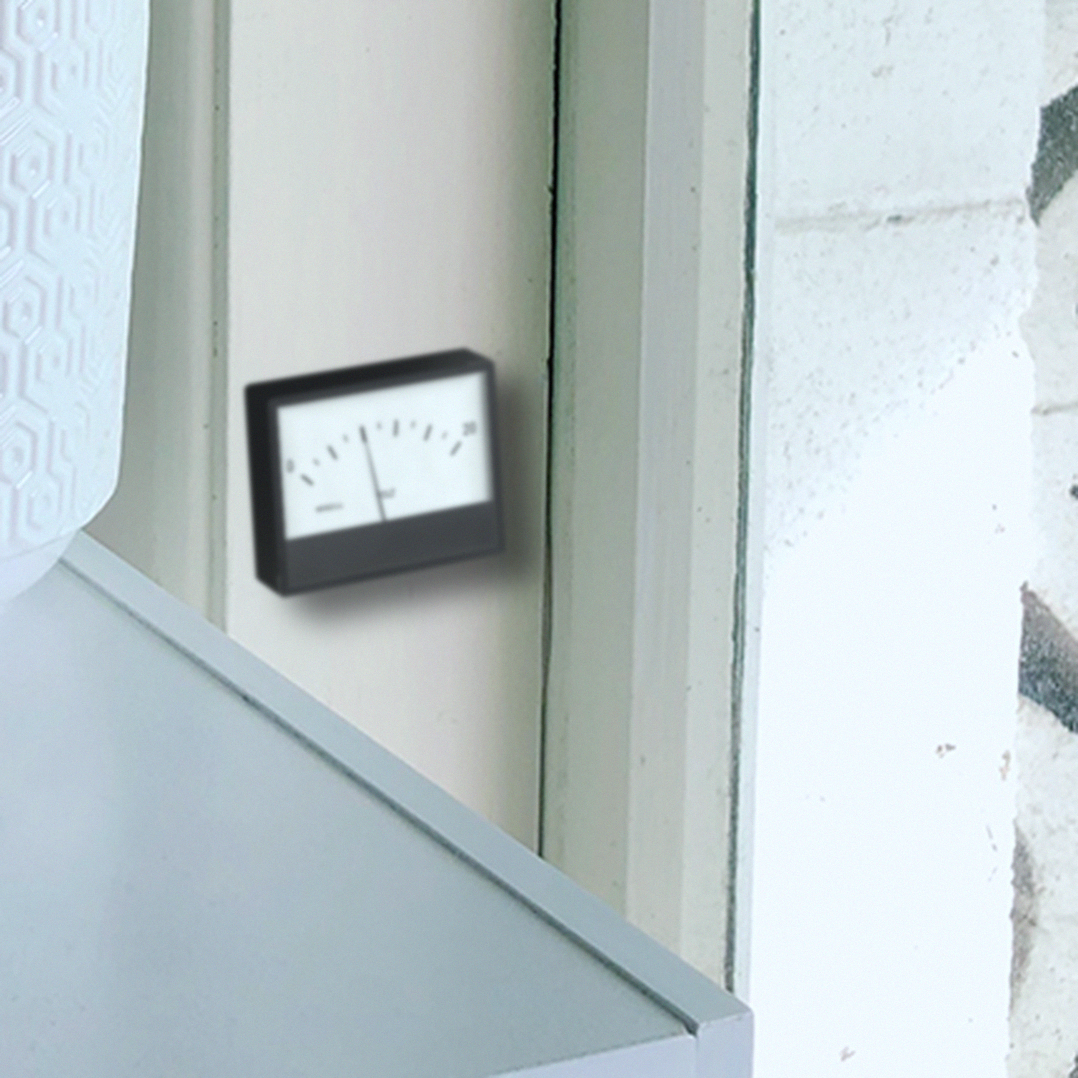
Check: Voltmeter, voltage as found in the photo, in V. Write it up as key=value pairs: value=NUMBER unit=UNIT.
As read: value=8 unit=V
